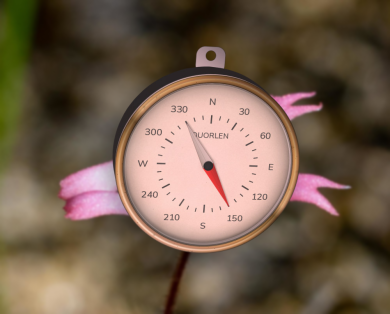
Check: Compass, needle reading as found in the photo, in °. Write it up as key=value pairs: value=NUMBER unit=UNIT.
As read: value=150 unit=°
